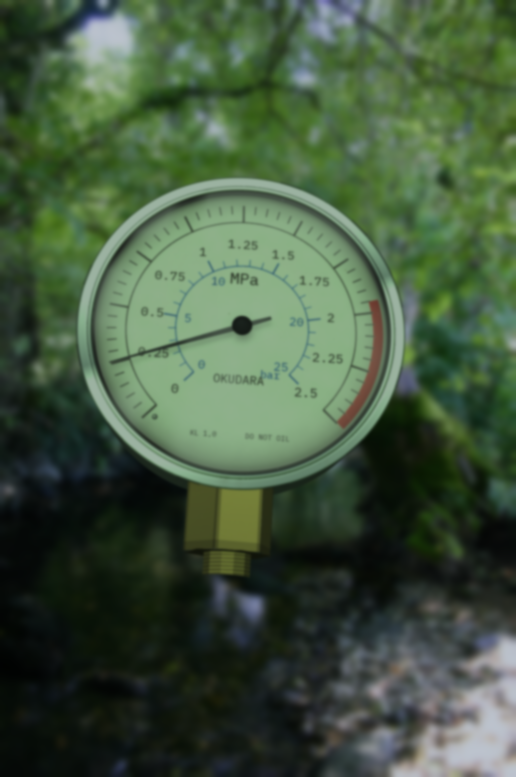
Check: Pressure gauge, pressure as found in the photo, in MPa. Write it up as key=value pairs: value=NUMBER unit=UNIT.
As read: value=0.25 unit=MPa
